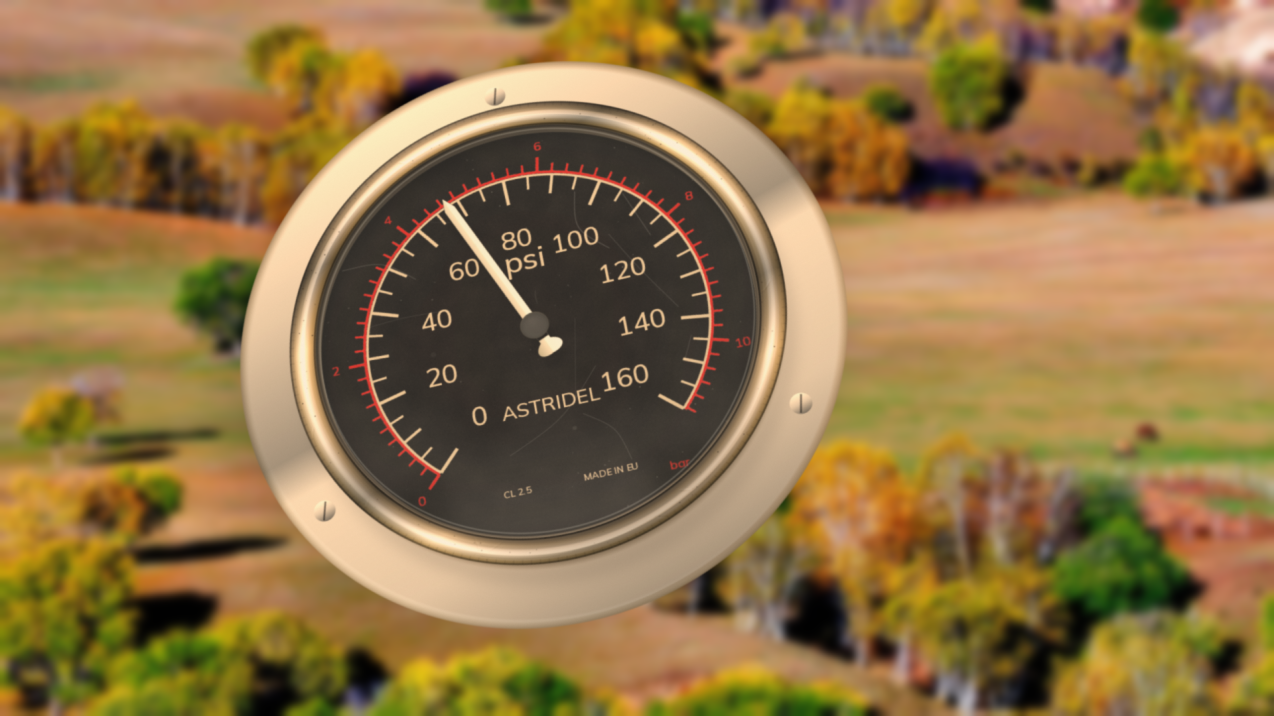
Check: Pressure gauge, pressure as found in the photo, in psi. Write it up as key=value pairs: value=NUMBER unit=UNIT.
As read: value=67.5 unit=psi
